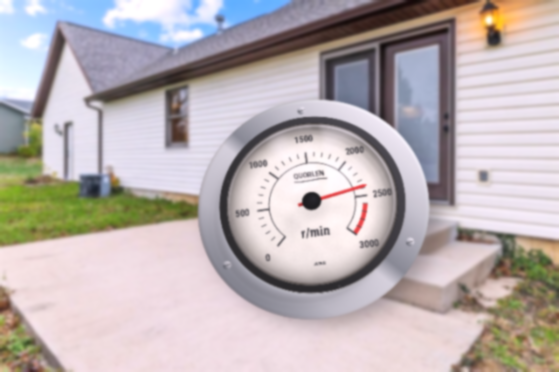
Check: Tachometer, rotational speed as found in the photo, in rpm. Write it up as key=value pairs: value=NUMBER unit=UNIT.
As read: value=2400 unit=rpm
